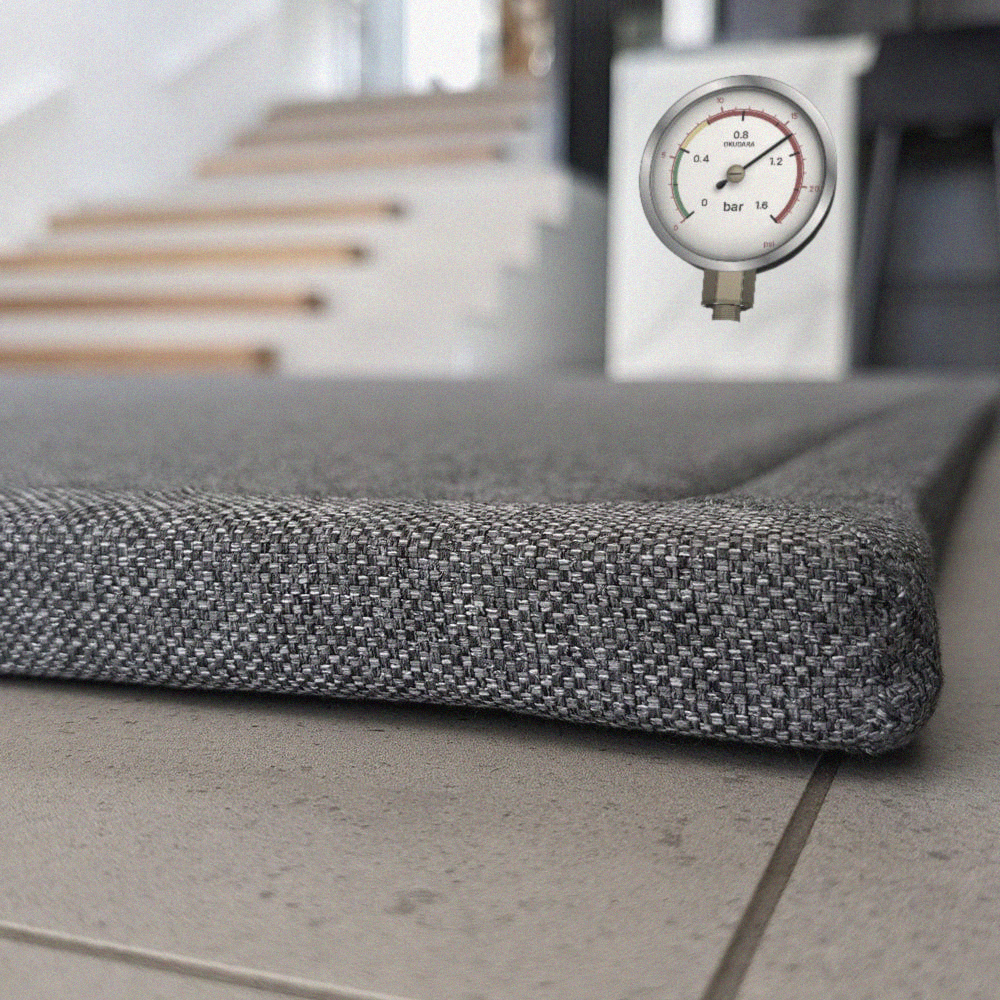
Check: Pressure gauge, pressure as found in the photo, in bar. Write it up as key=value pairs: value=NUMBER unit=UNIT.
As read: value=1.1 unit=bar
